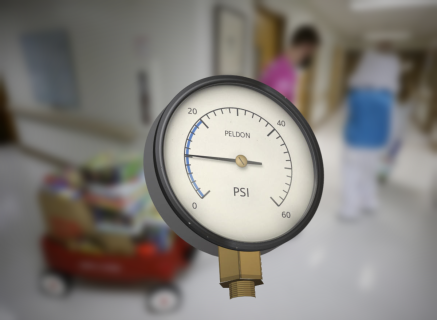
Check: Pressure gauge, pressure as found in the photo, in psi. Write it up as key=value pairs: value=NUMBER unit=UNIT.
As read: value=10 unit=psi
